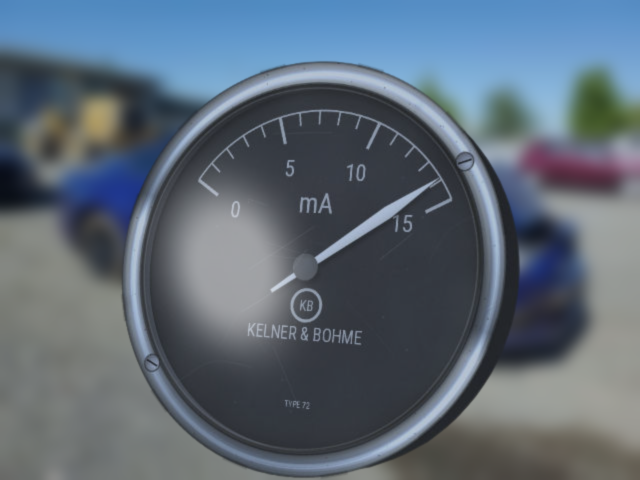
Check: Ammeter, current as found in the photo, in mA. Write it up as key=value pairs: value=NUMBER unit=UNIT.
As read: value=14 unit=mA
